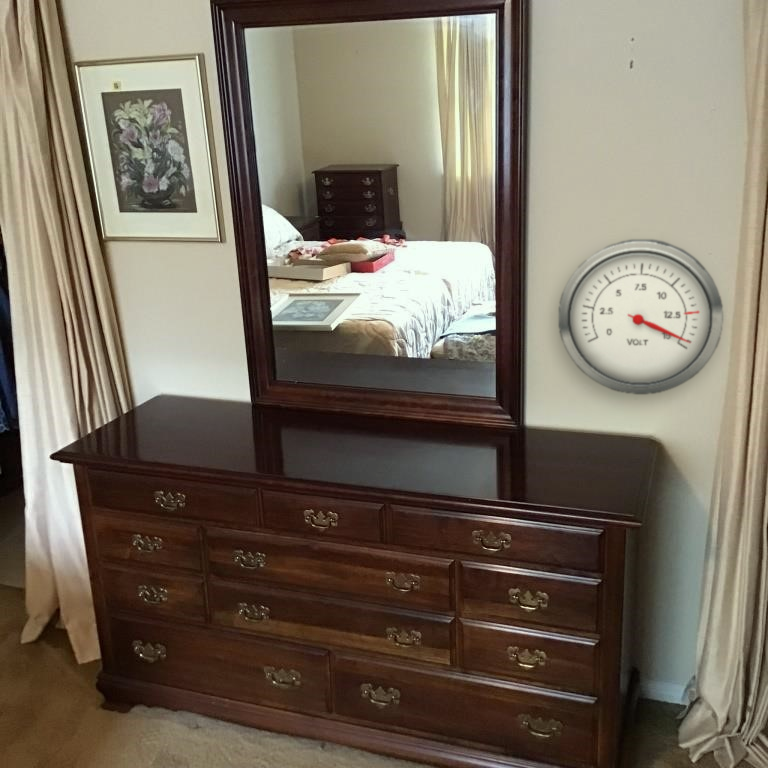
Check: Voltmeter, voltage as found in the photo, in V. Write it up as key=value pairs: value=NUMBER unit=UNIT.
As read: value=14.5 unit=V
